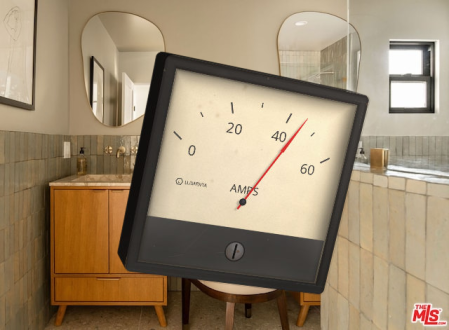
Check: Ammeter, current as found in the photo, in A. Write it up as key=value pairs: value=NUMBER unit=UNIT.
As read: value=45 unit=A
